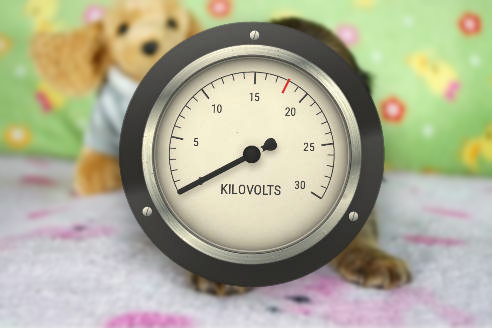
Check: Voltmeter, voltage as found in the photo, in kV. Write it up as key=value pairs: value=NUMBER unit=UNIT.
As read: value=0 unit=kV
